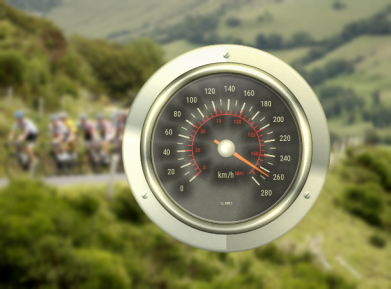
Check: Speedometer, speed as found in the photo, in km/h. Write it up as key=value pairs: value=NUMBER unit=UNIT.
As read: value=265 unit=km/h
